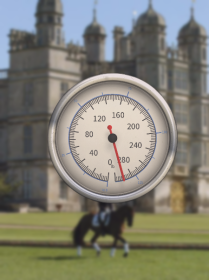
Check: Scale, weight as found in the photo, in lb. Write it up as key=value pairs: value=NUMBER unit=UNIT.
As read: value=290 unit=lb
